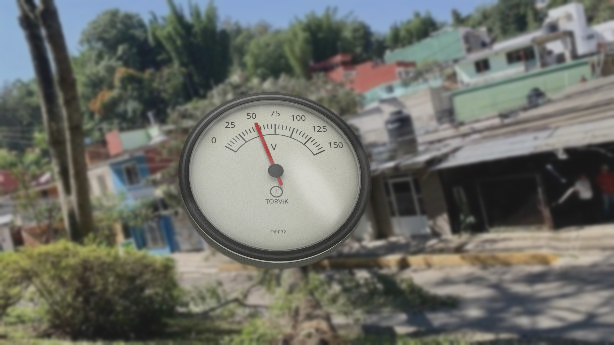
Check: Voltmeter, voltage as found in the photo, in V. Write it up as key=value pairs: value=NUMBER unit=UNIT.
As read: value=50 unit=V
